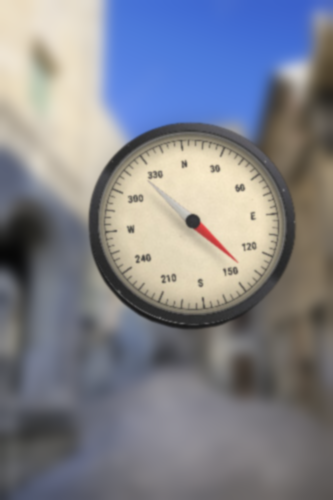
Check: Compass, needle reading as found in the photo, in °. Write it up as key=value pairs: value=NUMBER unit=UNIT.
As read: value=140 unit=°
